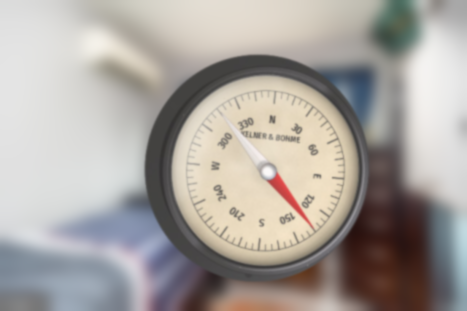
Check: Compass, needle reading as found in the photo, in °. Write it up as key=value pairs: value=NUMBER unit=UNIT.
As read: value=135 unit=°
